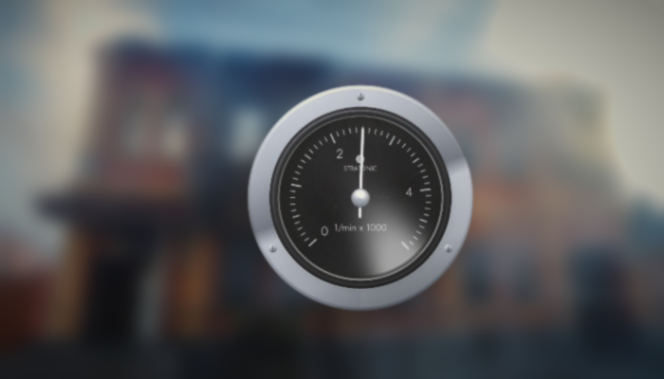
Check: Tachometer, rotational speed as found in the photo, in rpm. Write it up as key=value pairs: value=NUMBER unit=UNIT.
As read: value=2500 unit=rpm
